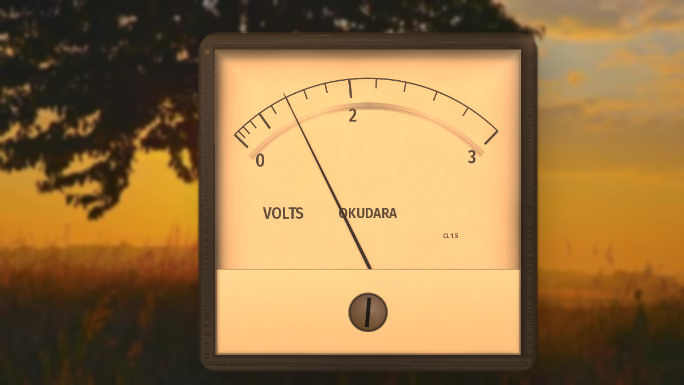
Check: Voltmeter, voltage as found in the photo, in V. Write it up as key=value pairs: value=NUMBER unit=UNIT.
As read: value=1.4 unit=V
